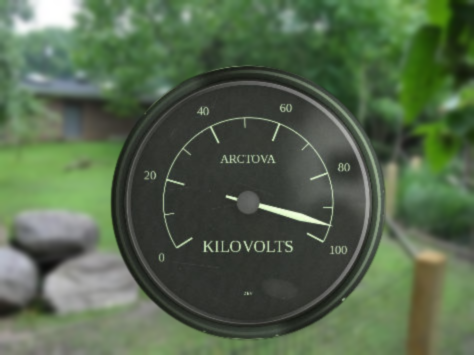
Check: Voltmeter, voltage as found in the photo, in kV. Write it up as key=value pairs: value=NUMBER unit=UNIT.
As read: value=95 unit=kV
